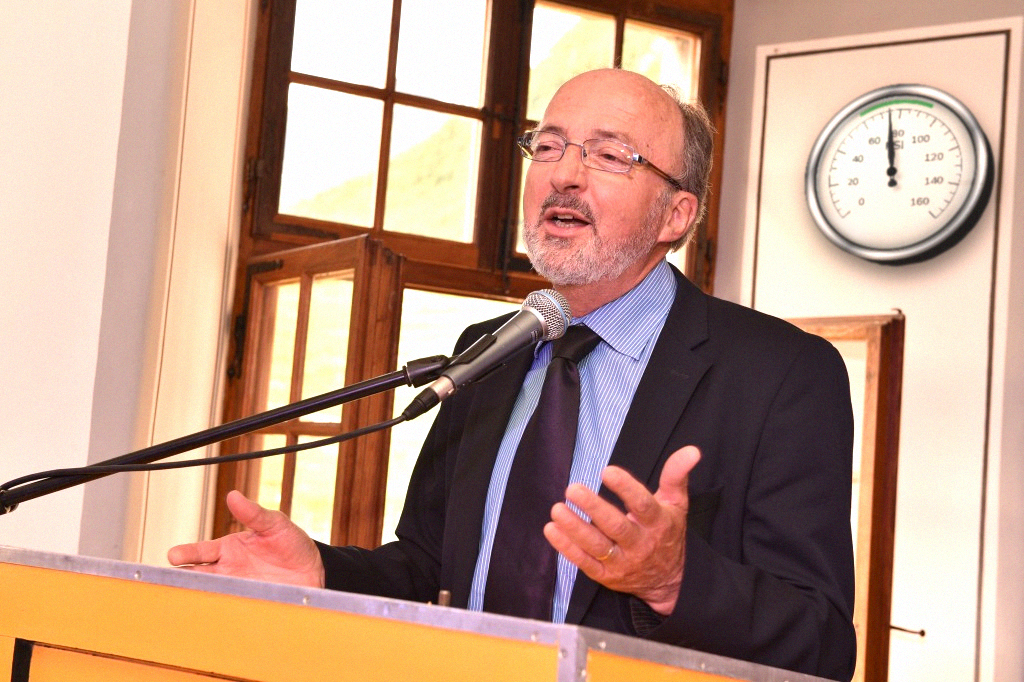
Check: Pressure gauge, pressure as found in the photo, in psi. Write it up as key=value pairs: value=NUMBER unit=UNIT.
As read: value=75 unit=psi
